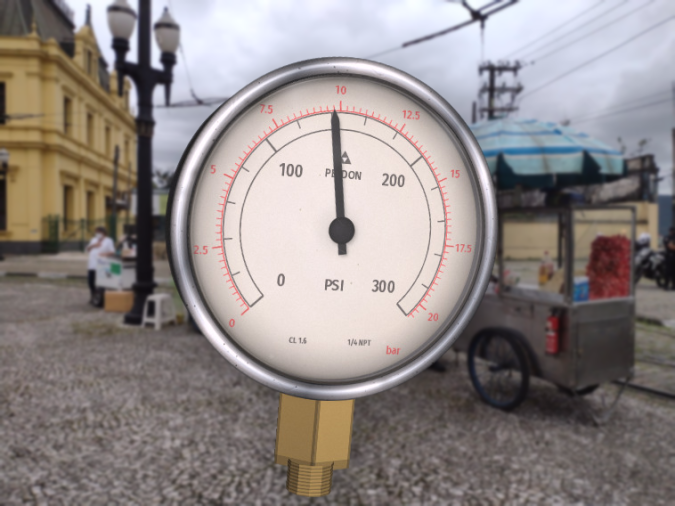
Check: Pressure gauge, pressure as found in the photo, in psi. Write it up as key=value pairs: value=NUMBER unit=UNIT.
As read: value=140 unit=psi
